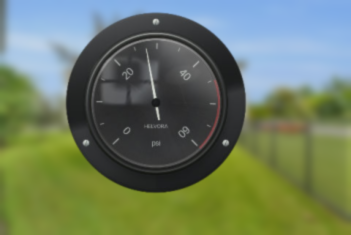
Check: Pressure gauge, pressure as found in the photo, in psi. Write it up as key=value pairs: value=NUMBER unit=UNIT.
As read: value=27.5 unit=psi
